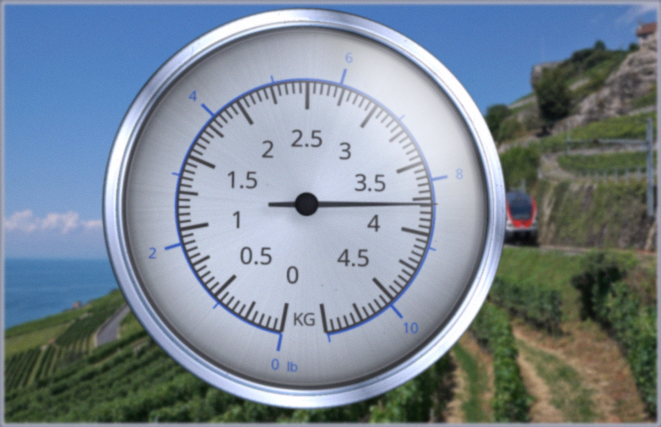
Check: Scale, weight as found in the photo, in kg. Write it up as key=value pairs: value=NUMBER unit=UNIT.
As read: value=3.8 unit=kg
